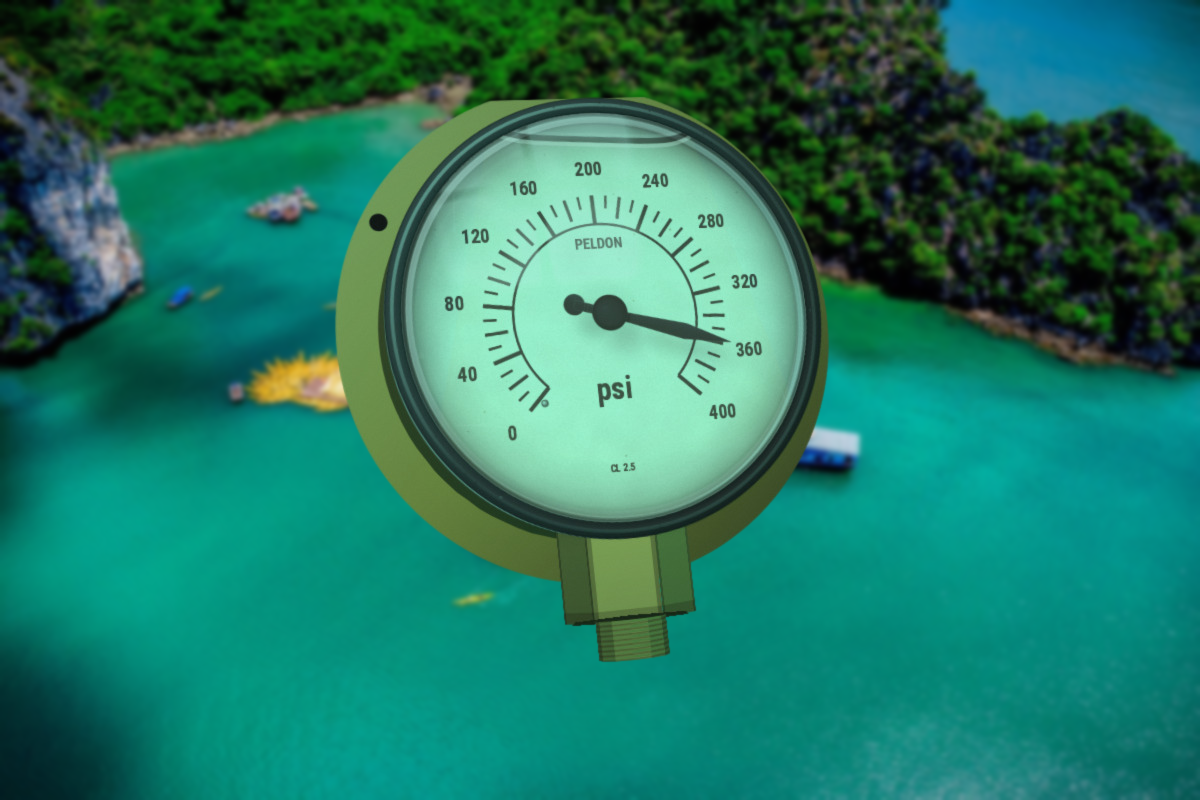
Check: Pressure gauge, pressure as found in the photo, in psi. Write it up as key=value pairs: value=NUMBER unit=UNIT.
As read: value=360 unit=psi
